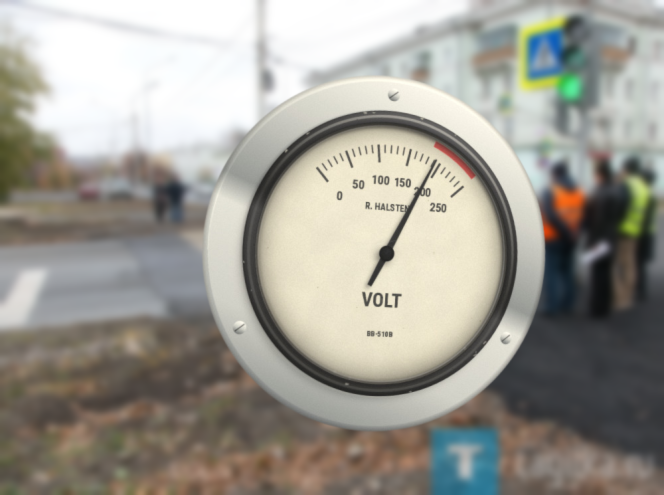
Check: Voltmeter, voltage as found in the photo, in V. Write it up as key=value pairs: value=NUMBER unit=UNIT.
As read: value=190 unit=V
